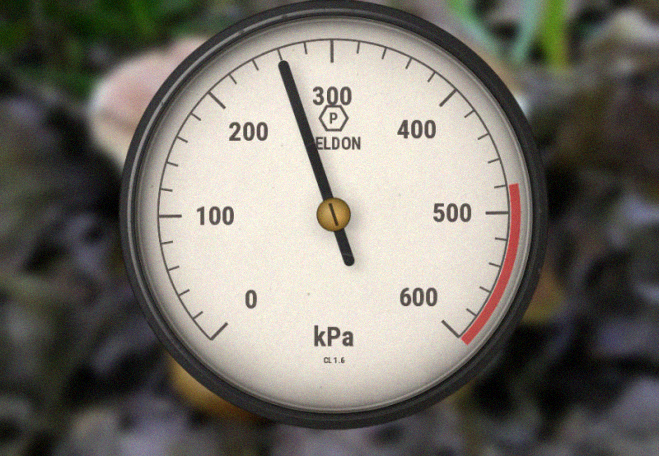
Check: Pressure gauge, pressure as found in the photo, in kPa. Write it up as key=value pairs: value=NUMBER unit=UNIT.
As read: value=260 unit=kPa
